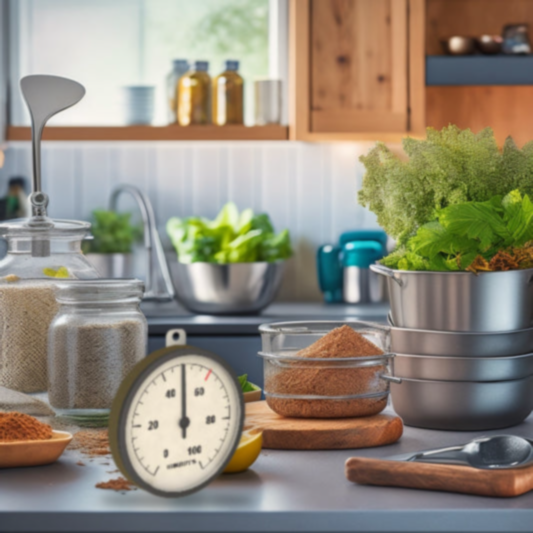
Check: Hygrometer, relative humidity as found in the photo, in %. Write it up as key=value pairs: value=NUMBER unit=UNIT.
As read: value=48 unit=%
